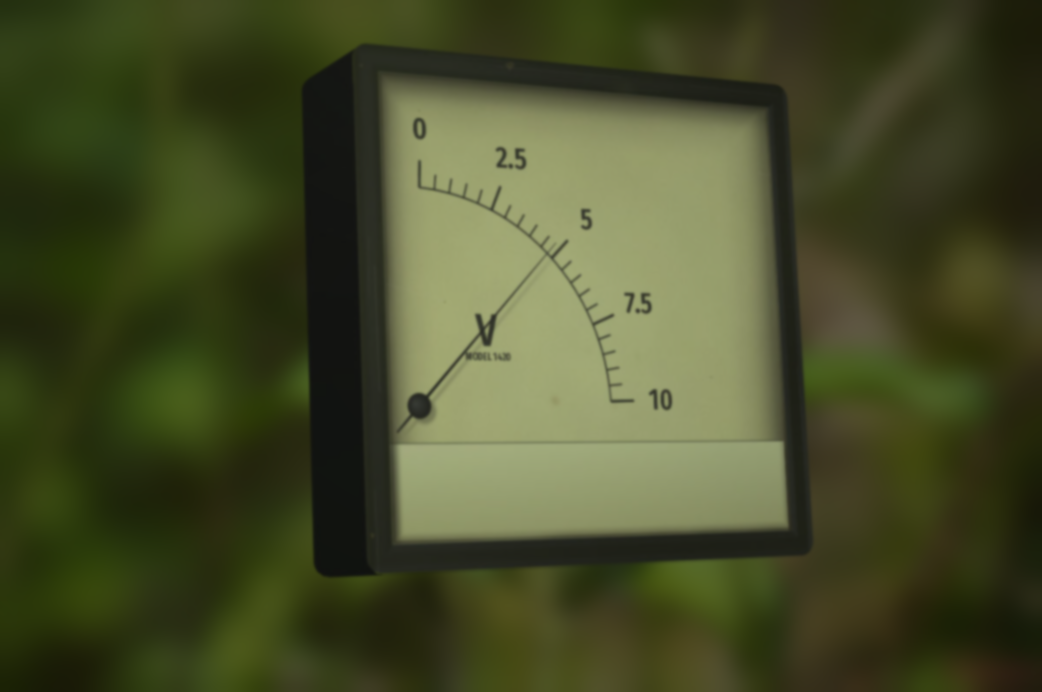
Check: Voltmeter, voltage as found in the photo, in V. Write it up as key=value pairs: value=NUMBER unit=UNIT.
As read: value=4.75 unit=V
